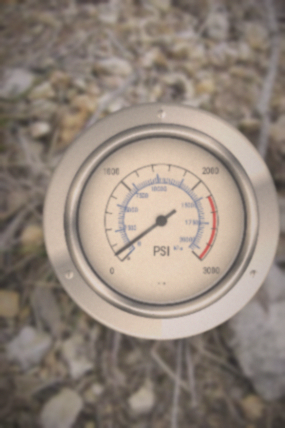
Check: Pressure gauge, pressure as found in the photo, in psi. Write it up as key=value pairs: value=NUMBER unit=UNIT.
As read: value=100 unit=psi
